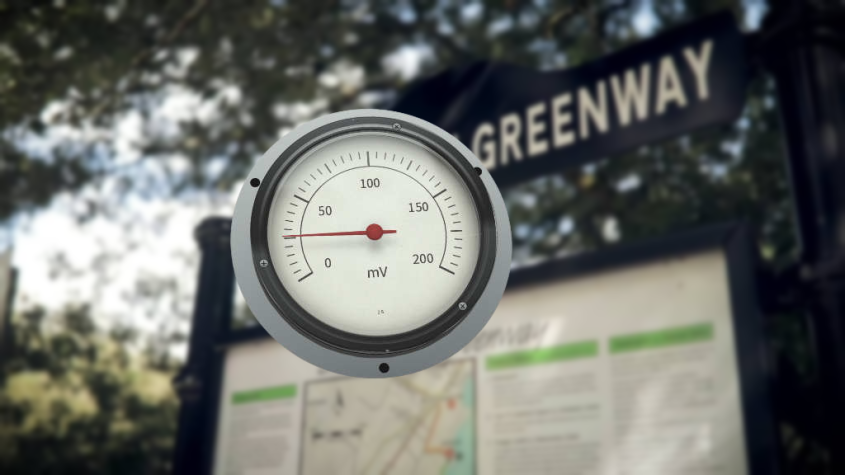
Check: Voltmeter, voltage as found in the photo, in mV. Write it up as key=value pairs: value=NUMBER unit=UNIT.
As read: value=25 unit=mV
